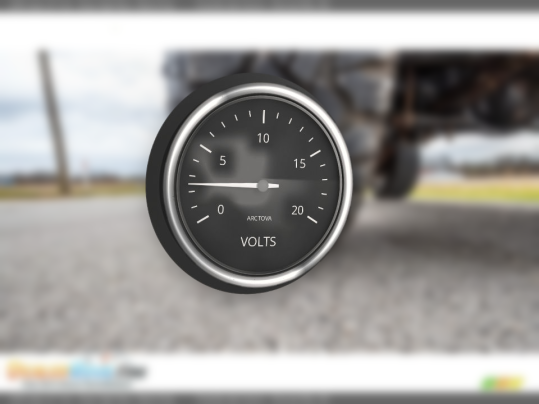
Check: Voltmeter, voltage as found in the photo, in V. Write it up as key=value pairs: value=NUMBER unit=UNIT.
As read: value=2.5 unit=V
